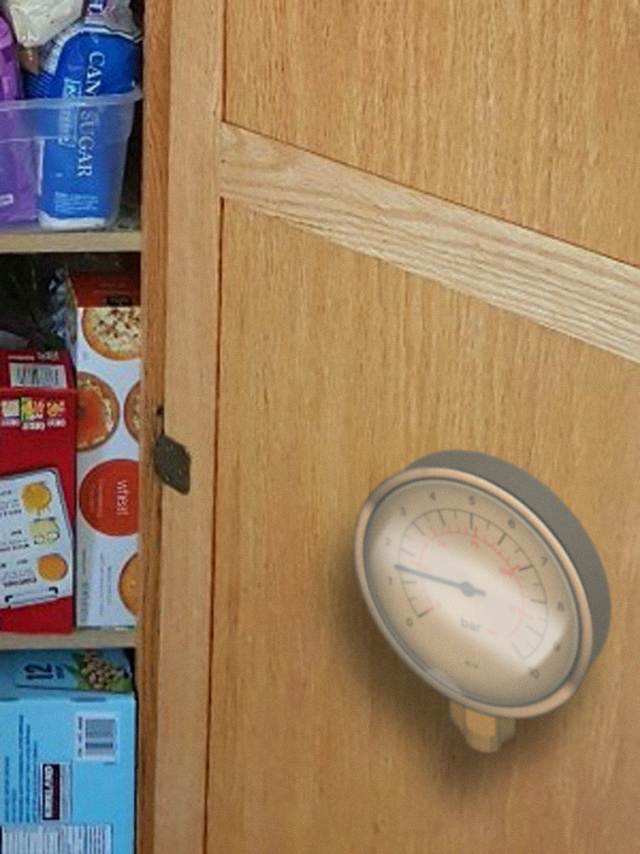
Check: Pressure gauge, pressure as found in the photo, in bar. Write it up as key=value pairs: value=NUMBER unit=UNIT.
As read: value=1.5 unit=bar
